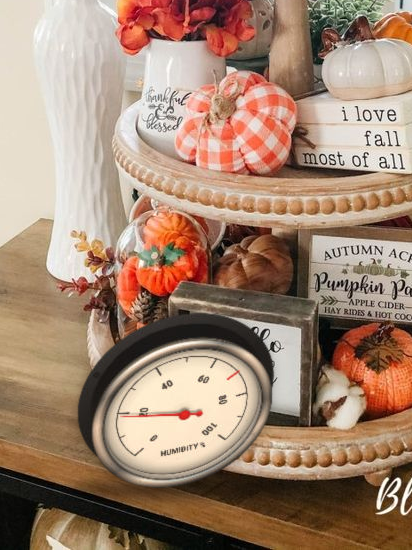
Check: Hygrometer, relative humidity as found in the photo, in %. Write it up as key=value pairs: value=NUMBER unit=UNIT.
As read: value=20 unit=%
